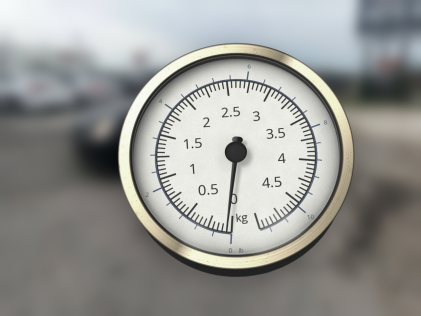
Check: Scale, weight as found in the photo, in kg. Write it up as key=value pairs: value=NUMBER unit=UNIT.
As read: value=0.05 unit=kg
